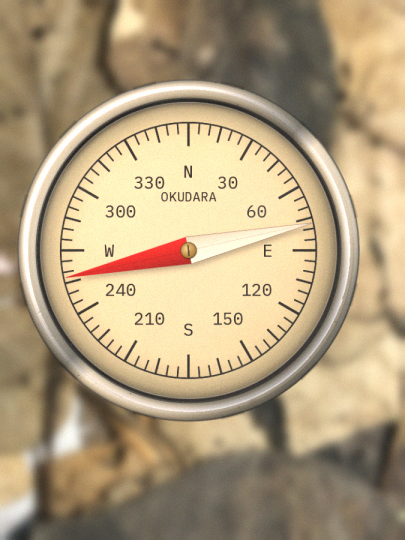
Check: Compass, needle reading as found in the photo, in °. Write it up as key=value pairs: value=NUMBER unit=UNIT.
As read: value=257.5 unit=°
